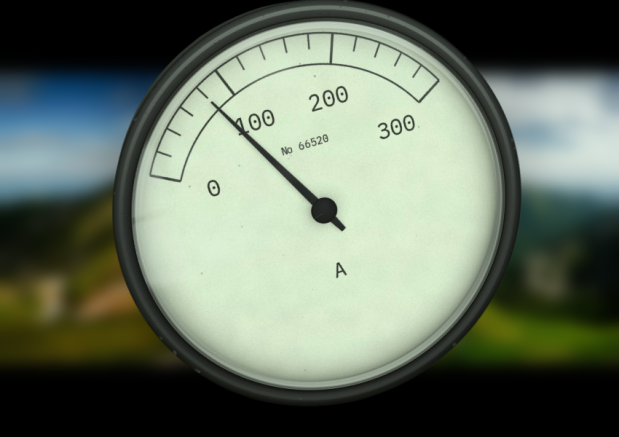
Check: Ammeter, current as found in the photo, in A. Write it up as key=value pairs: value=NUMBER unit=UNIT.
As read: value=80 unit=A
